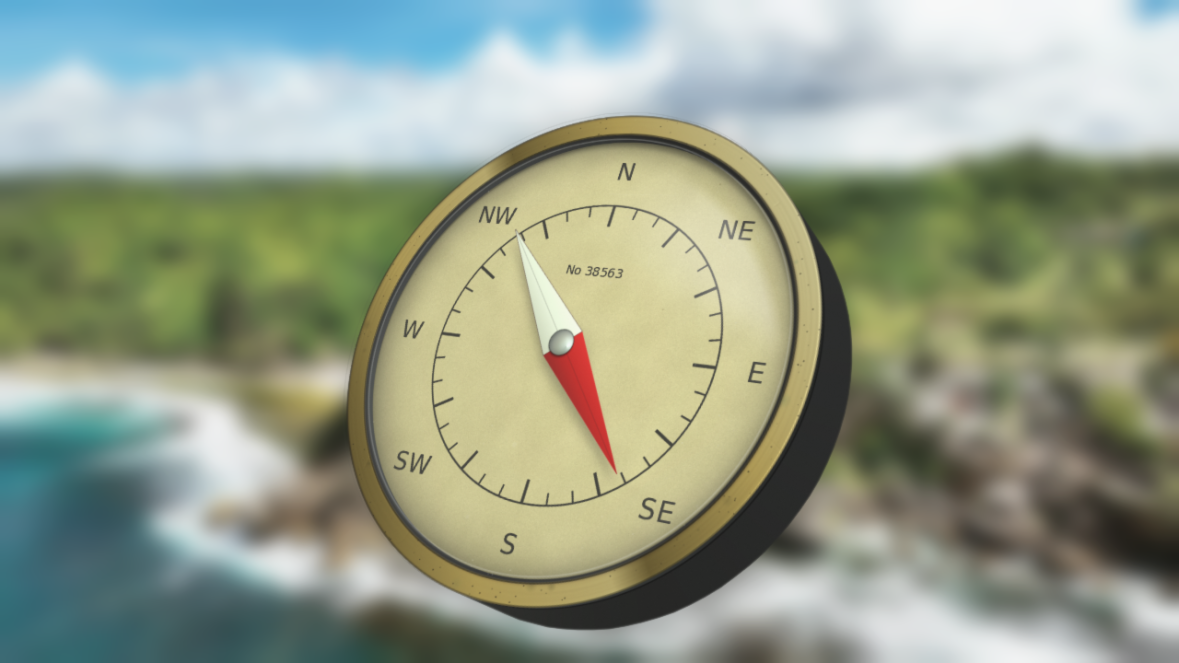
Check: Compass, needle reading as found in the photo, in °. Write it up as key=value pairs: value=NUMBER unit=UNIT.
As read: value=140 unit=°
